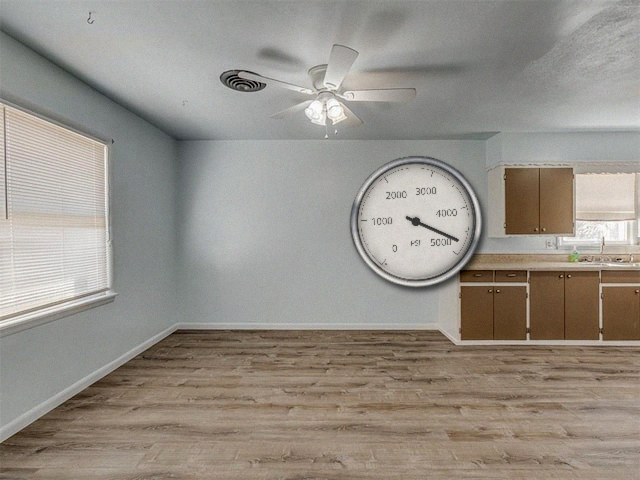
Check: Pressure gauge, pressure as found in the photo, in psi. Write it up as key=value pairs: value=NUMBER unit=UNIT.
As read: value=4750 unit=psi
